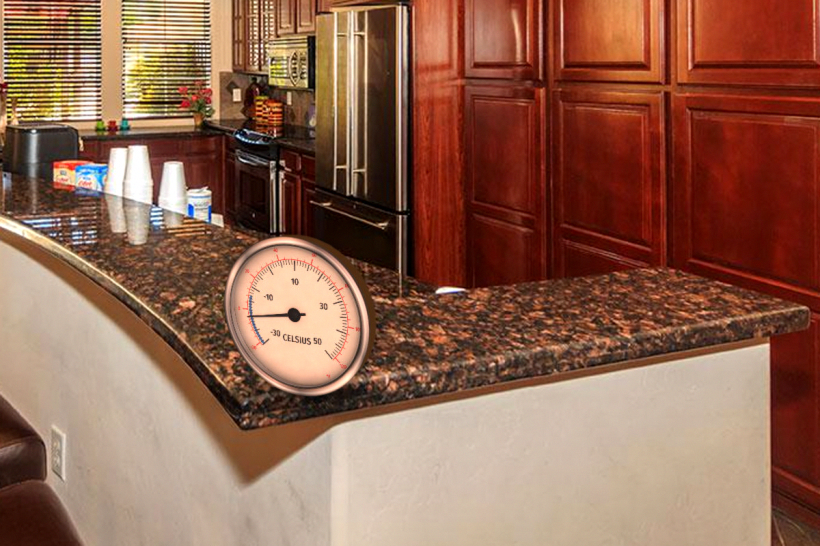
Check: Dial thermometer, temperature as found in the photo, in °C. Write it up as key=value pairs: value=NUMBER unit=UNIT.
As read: value=-20 unit=°C
